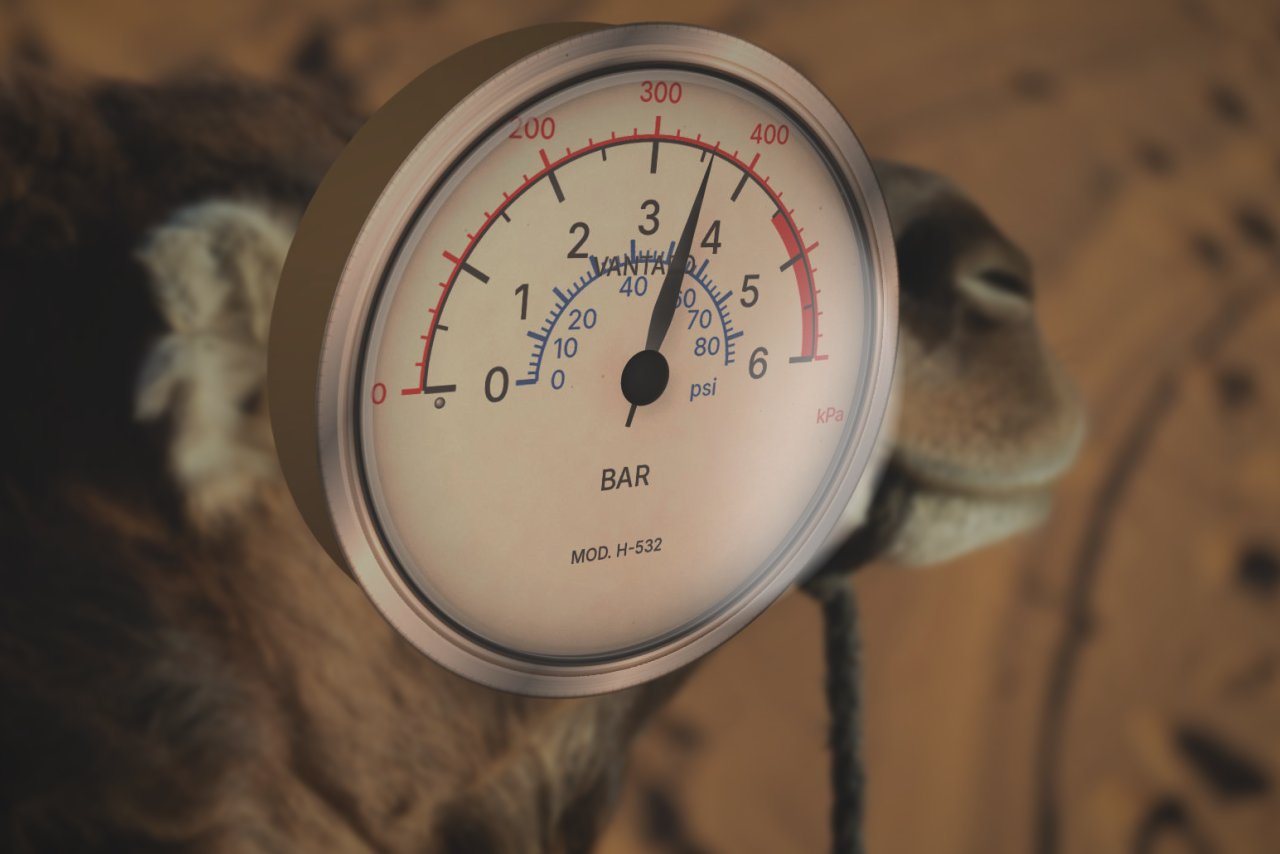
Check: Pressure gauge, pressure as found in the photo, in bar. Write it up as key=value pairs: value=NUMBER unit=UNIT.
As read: value=3.5 unit=bar
